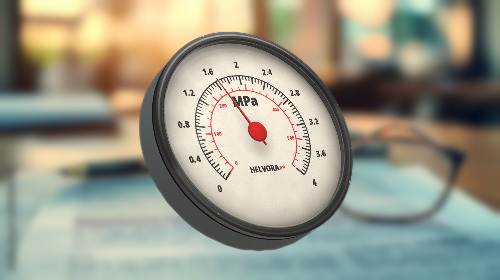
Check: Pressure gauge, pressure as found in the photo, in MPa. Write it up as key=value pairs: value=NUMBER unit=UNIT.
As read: value=1.6 unit=MPa
